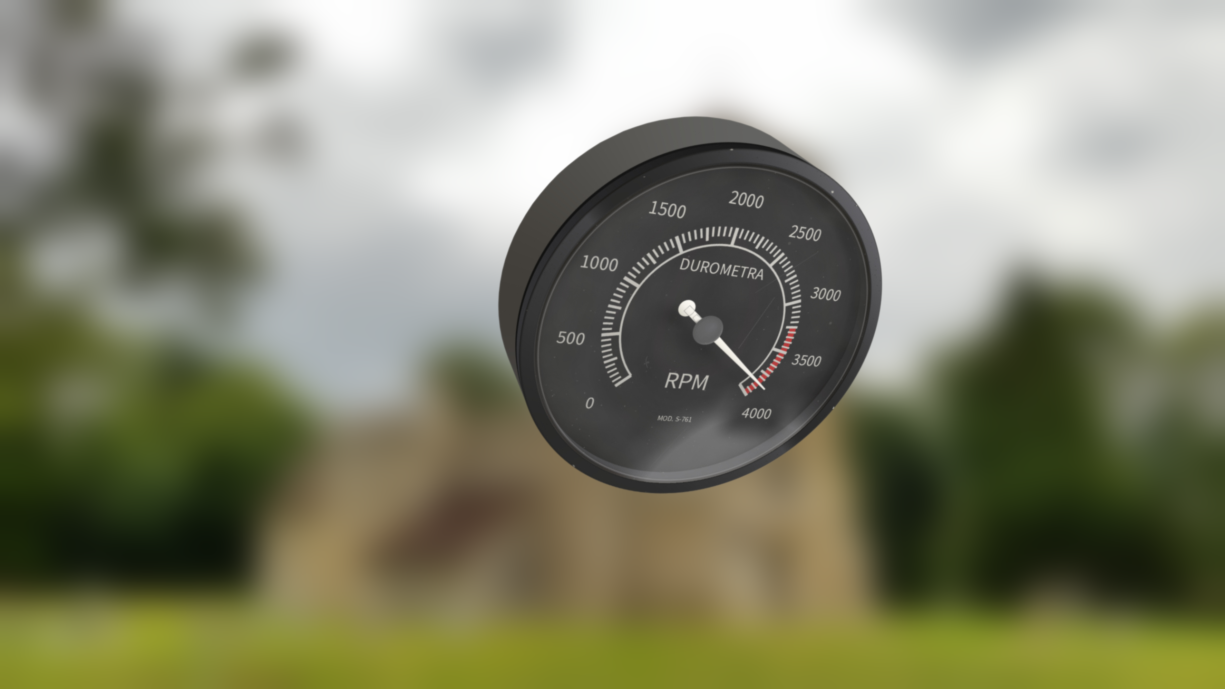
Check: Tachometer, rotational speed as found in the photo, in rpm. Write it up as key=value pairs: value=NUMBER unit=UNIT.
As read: value=3850 unit=rpm
